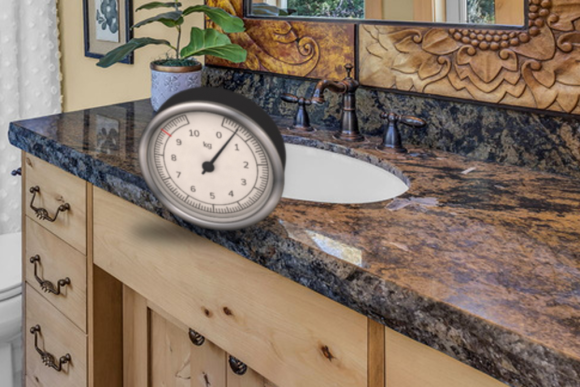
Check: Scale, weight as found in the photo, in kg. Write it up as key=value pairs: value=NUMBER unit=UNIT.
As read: value=0.5 unit=kg
